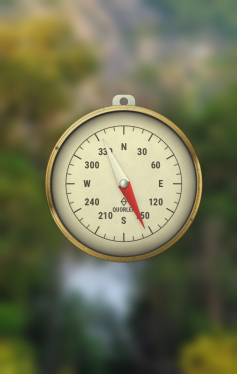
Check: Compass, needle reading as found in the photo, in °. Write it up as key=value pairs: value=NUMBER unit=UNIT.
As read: value=155 unit=°
